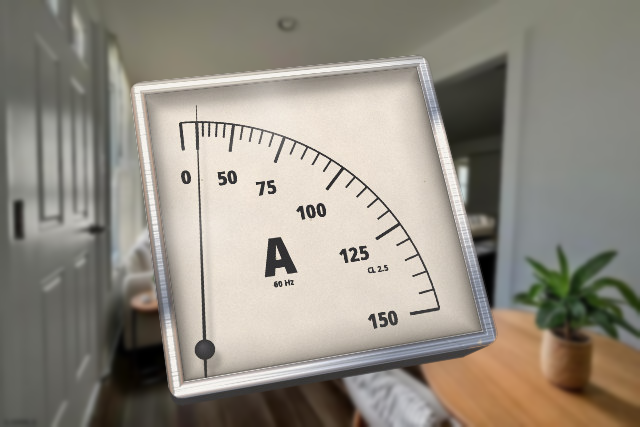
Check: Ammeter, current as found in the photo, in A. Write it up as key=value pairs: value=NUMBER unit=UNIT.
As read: value=25 unit=A
